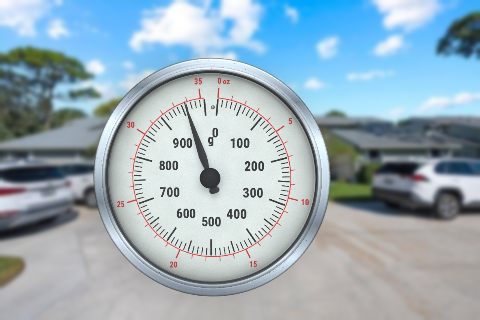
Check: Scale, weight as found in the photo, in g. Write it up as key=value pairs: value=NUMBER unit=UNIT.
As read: value=960 unit=g
